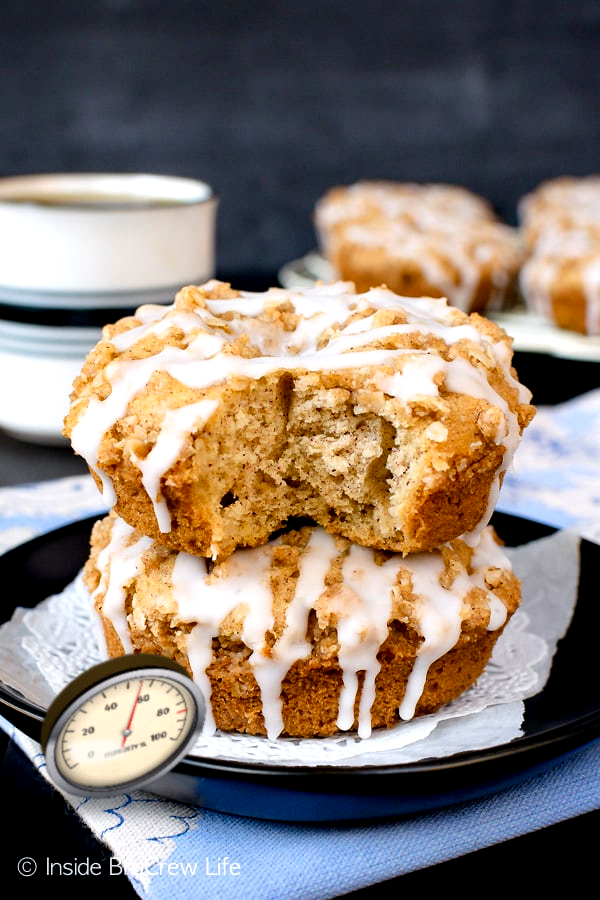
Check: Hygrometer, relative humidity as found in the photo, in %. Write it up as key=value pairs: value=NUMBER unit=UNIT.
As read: value=55 unit=%
